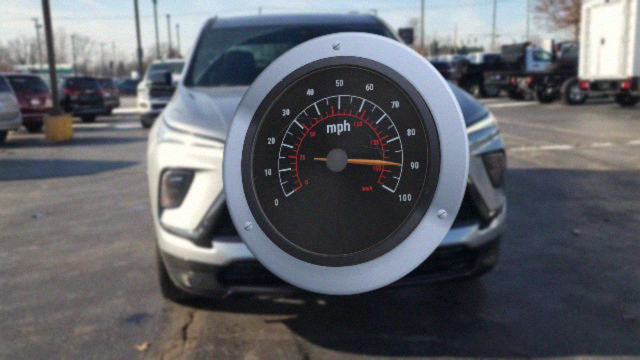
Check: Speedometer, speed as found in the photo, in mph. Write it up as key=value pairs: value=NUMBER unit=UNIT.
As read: value=90 unit=mph
